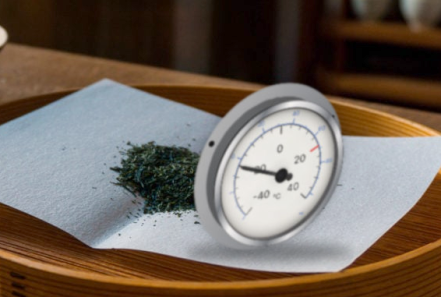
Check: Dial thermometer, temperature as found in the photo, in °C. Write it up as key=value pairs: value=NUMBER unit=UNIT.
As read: value=-20 unit=°C
